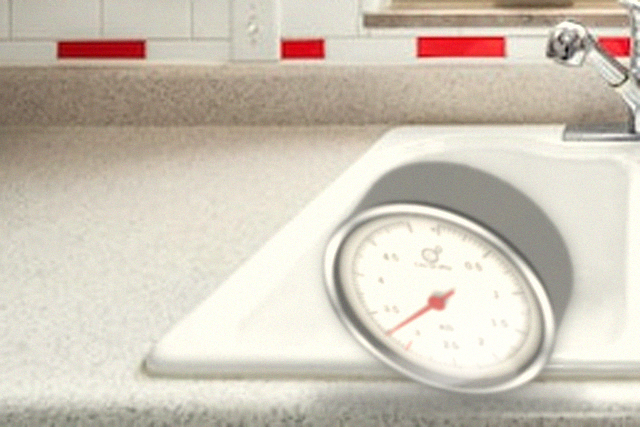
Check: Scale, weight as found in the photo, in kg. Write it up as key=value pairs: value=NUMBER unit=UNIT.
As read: value=3.25 unit=kg
